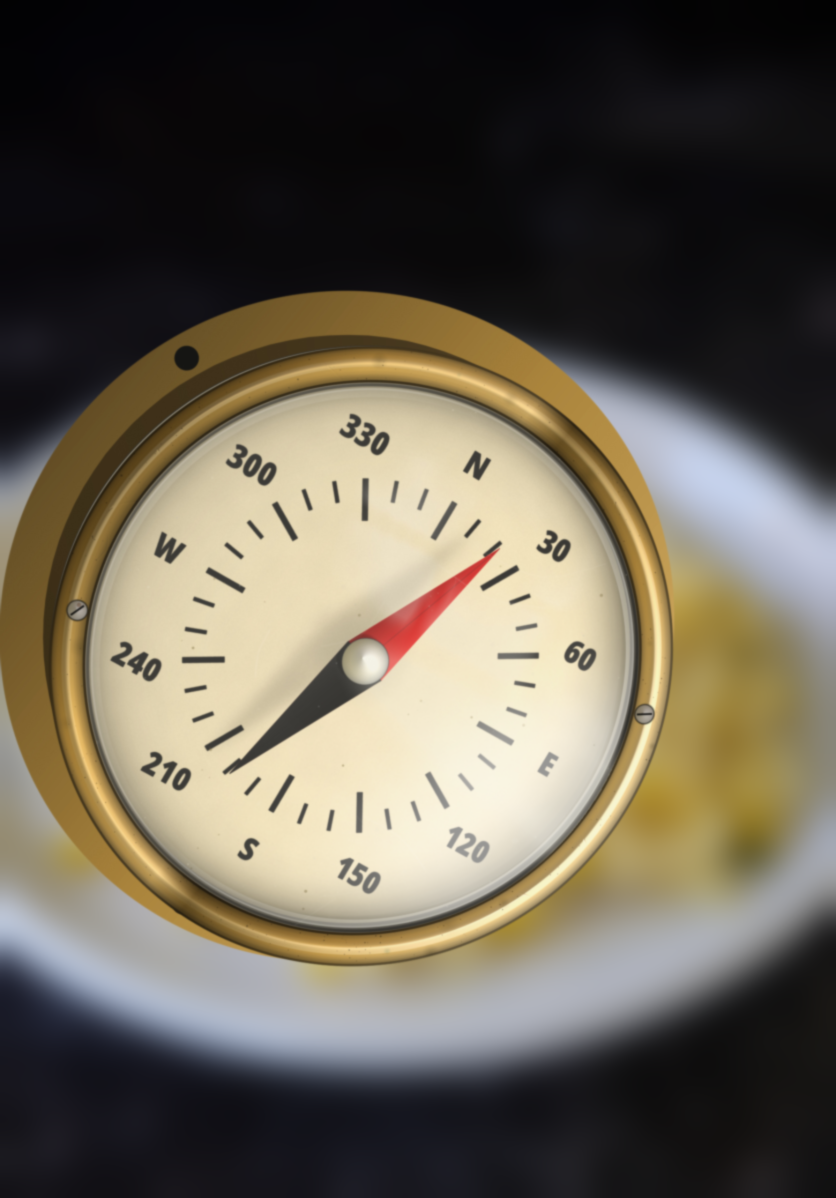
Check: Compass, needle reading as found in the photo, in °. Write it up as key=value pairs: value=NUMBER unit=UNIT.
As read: value=20 unit=°
